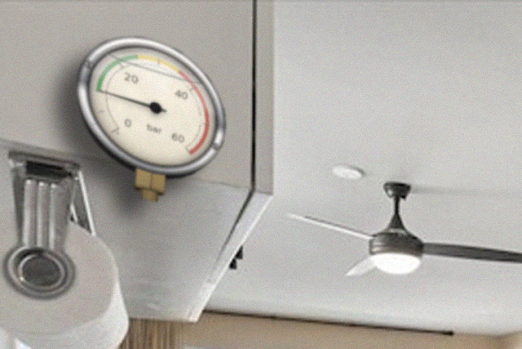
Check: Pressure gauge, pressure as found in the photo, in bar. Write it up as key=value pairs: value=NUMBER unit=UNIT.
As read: value=10 unit=bar
